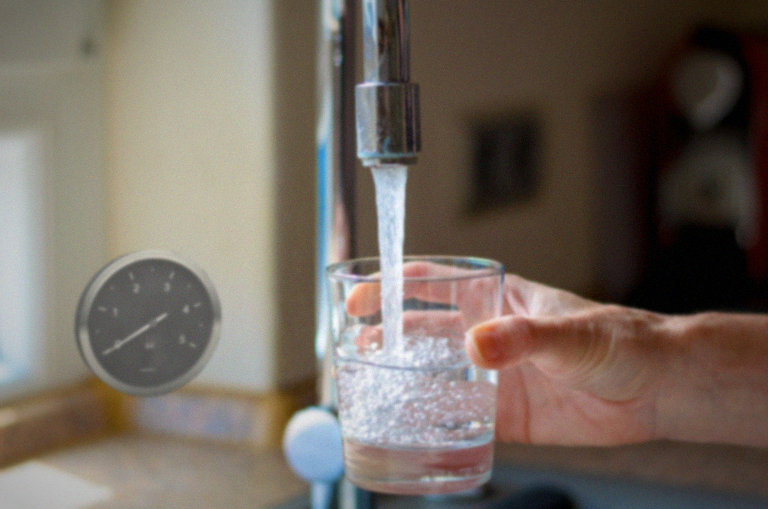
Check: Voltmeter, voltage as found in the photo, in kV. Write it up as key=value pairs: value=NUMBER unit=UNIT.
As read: value=0 unit=kV
